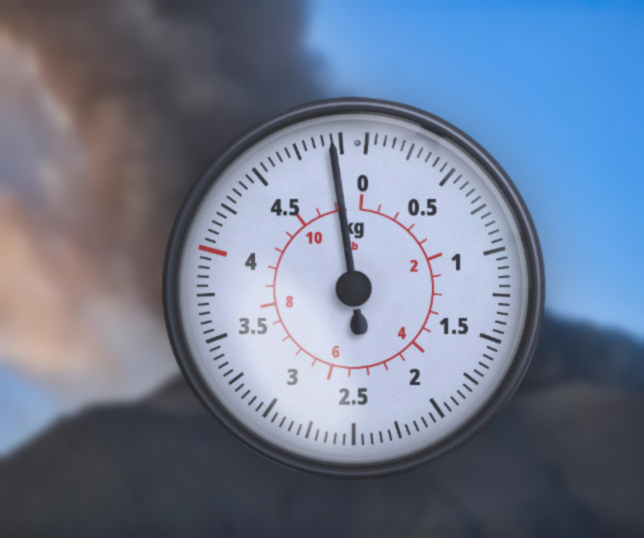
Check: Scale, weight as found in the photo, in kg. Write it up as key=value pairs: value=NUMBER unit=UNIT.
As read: value=4.95 unit=kg
